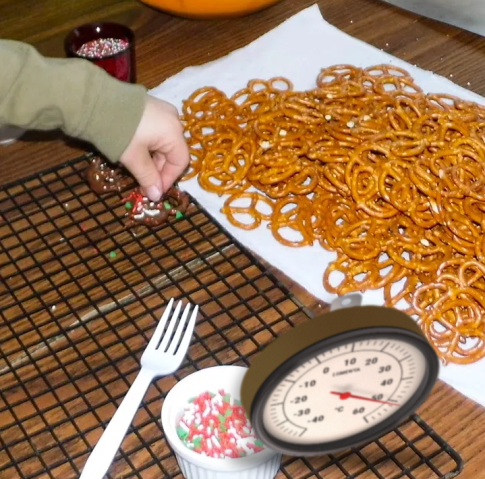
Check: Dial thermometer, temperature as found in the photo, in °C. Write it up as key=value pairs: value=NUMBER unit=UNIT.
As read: value=50 unit=°C
